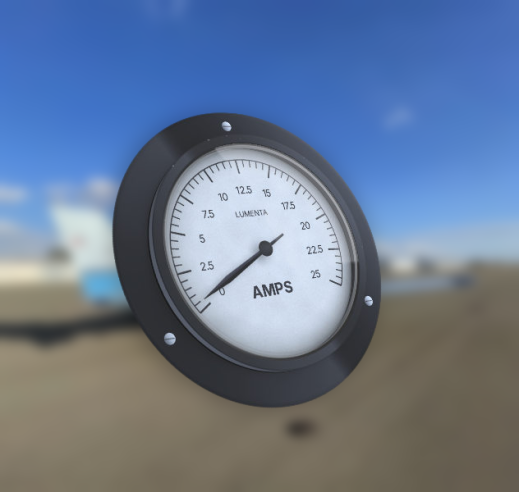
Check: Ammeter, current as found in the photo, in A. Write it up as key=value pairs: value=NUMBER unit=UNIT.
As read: value=0.5 unit=A
